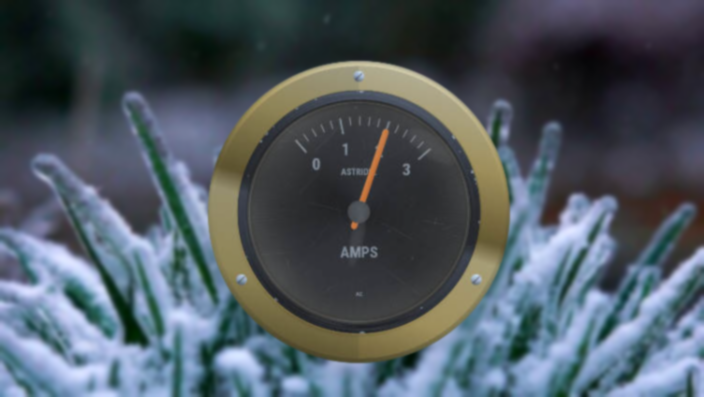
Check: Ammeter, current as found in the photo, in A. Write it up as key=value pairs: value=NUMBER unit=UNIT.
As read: value=2 unit=A
